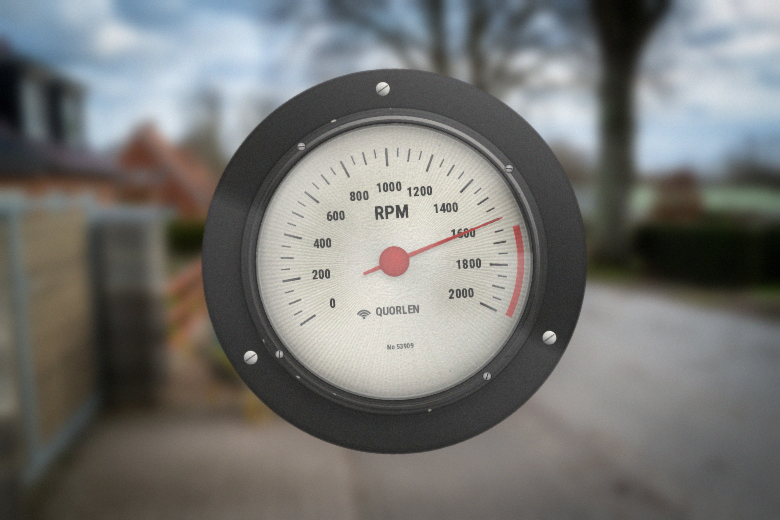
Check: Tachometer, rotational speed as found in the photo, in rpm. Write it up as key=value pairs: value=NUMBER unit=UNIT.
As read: value=1600 unit=rpm
